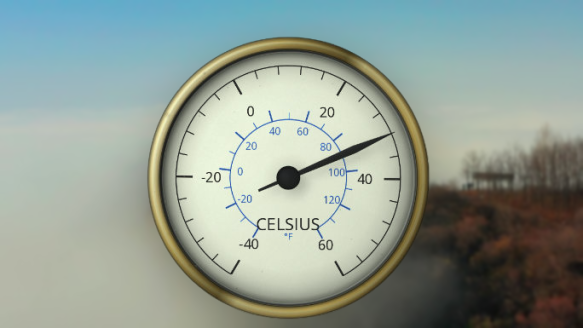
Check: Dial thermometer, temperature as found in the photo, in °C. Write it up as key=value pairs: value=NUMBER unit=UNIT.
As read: value=32 unit=°C
